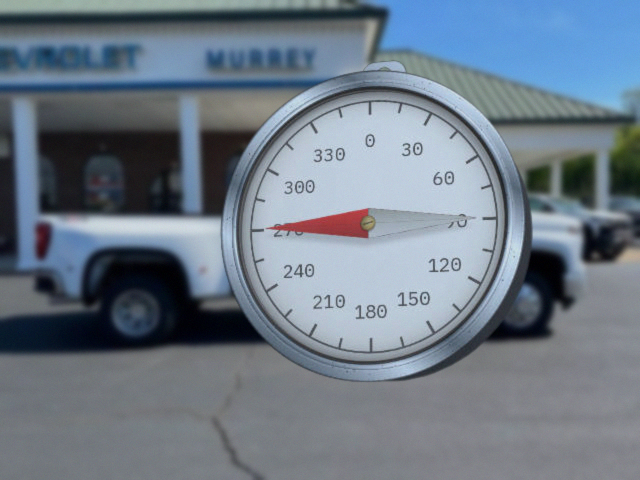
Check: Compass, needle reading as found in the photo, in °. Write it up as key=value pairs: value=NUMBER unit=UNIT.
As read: value=270 unit=°
